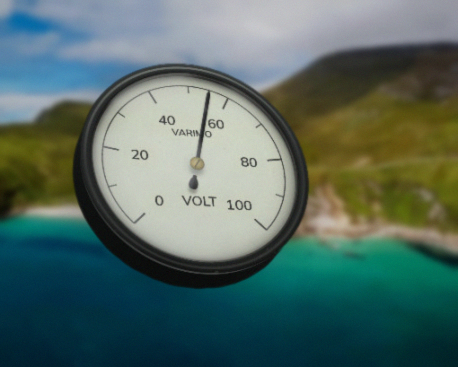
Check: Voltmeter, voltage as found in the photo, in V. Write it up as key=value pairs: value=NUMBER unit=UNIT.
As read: value=55 unit=V
